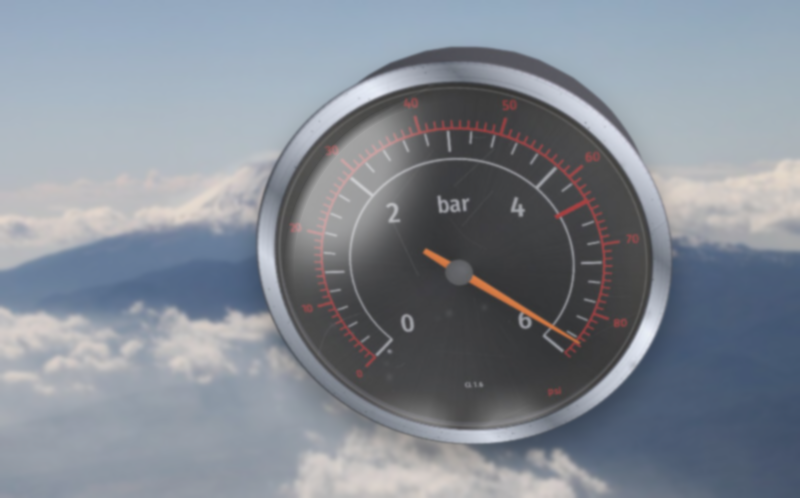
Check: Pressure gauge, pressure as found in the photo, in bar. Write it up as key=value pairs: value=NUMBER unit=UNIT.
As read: value=5.8 unit=bar
